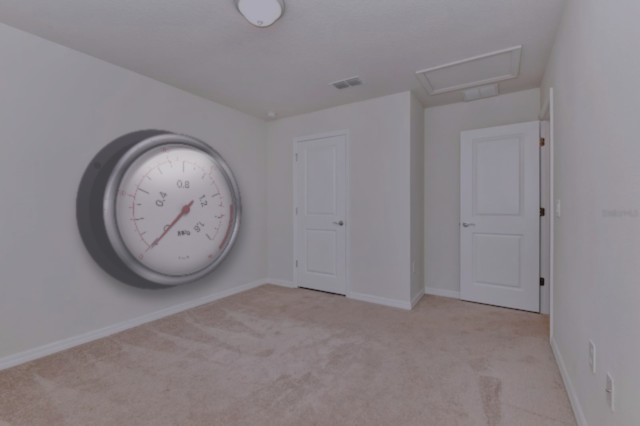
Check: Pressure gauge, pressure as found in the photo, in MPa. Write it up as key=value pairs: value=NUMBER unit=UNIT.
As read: value=0 unit=MPa
